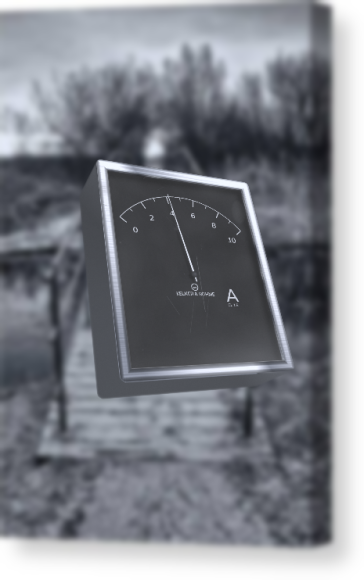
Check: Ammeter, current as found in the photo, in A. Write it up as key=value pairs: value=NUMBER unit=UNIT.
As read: value=4 unit=A
